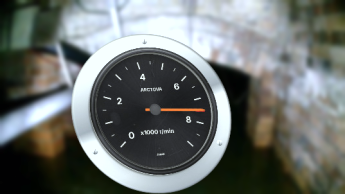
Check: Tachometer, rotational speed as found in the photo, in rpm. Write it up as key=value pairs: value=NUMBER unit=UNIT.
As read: value=7500 unit=rpm
